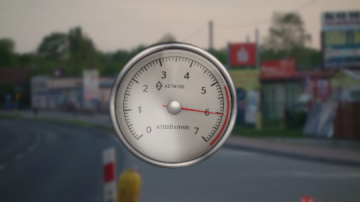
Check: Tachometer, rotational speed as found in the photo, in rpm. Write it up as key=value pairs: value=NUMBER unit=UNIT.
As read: value=6000 unit=rpm
